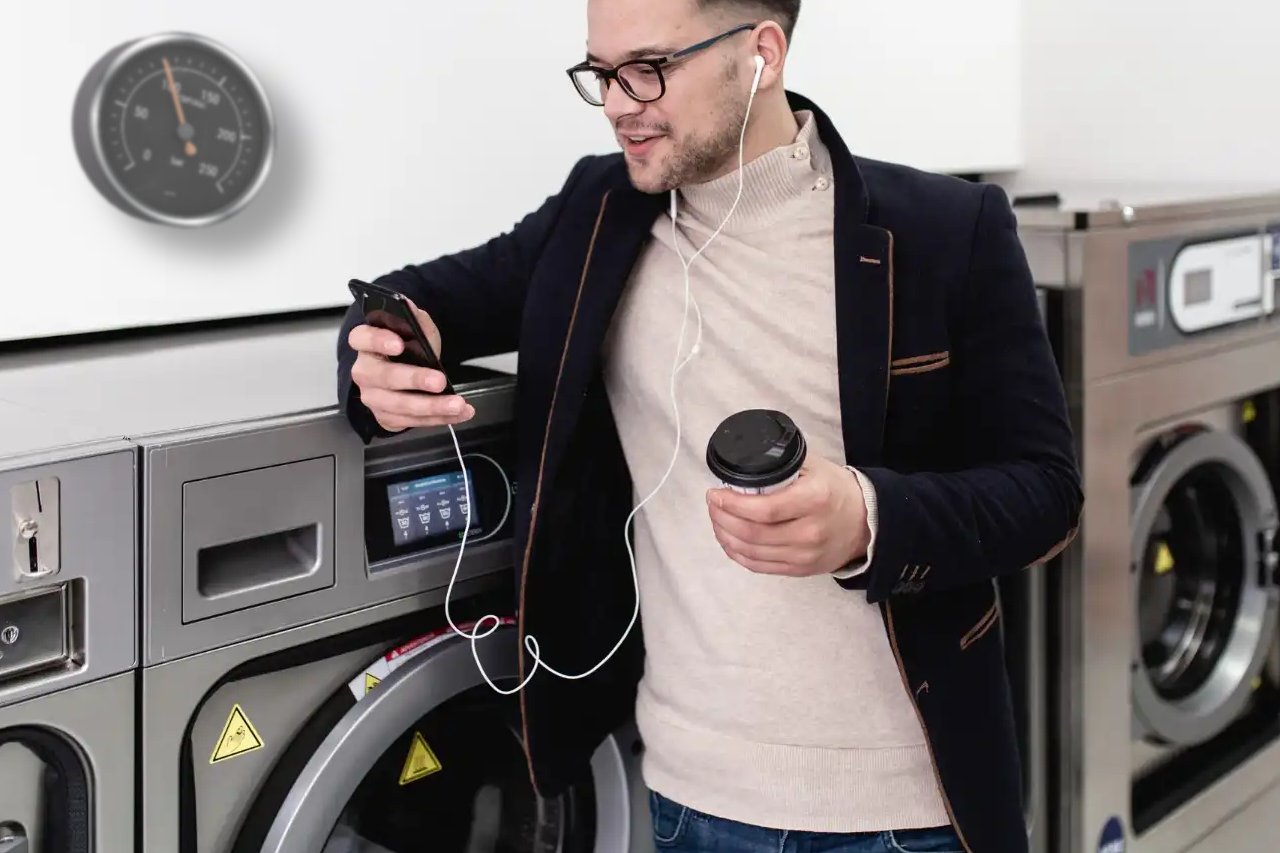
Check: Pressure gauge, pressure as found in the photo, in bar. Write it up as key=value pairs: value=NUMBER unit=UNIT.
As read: value=100 unit=bar
